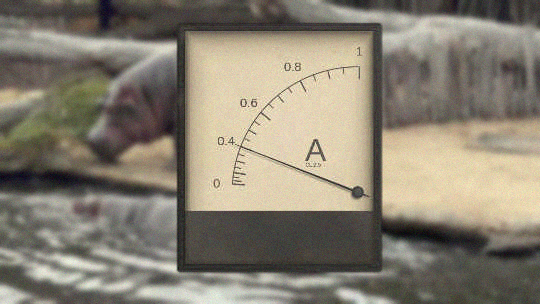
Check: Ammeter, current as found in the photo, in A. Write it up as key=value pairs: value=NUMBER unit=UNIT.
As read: value=0.4 unit=A
